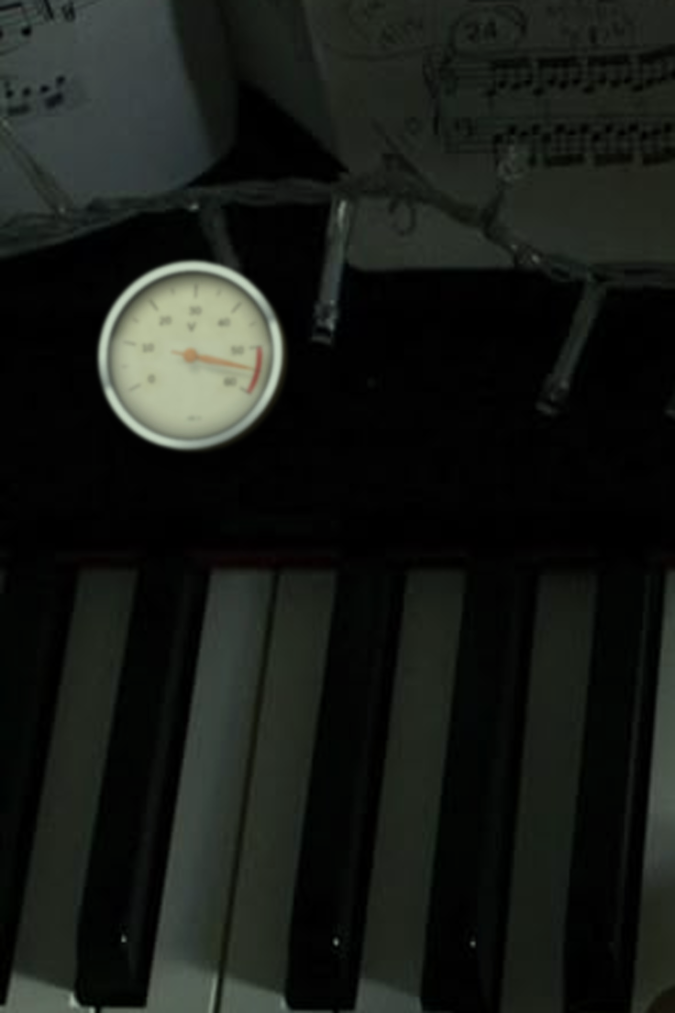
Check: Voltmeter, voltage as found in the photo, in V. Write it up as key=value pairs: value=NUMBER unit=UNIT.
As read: value=55 unit=V
